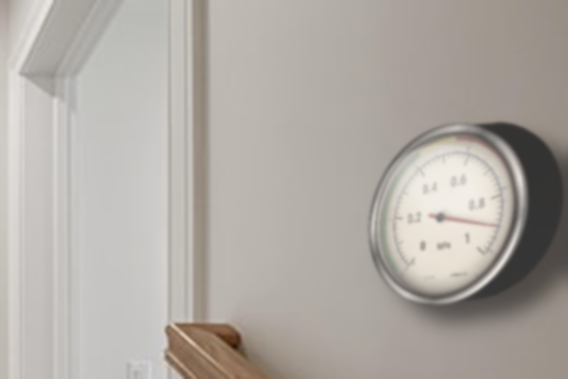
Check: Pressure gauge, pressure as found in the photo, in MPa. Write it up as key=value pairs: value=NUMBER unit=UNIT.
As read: value=0.9 unit=MPa
